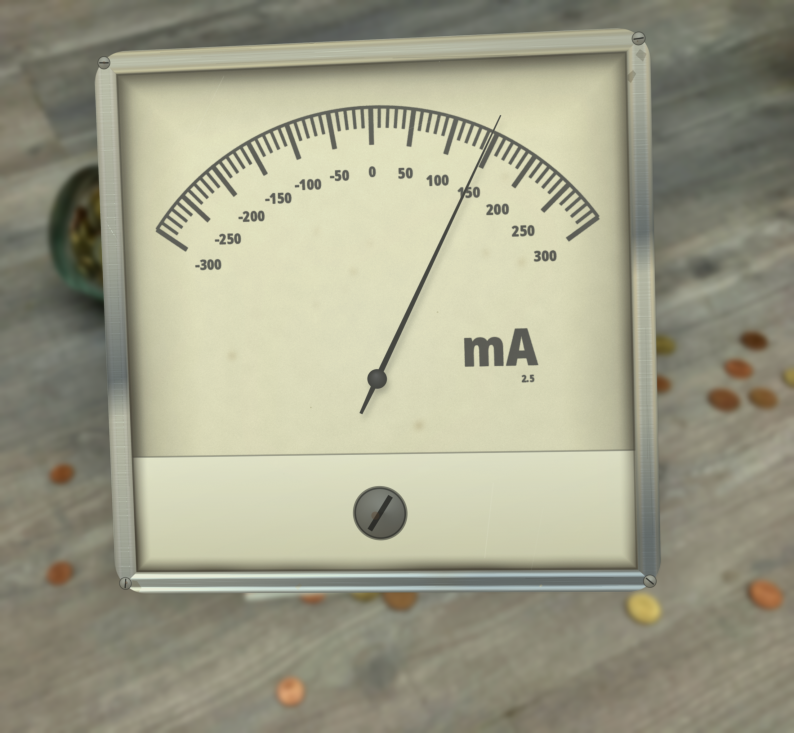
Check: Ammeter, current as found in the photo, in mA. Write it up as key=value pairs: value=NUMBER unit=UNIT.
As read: value=145 unit=mA
